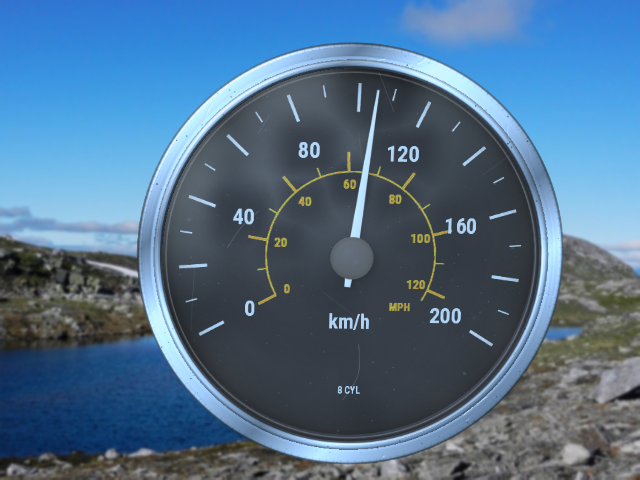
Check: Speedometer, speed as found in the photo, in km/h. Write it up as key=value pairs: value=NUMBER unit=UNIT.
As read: value=105 unit=km/h
